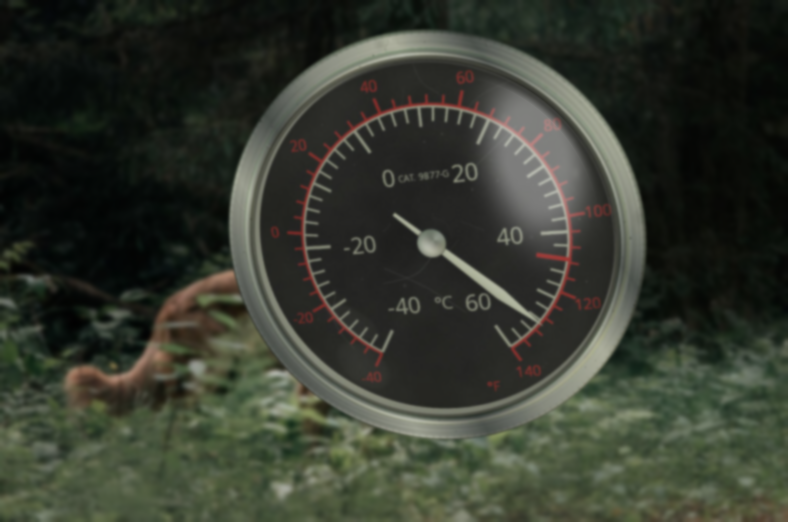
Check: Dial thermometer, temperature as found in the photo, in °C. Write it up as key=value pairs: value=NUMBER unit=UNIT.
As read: value=54 unit=°C
